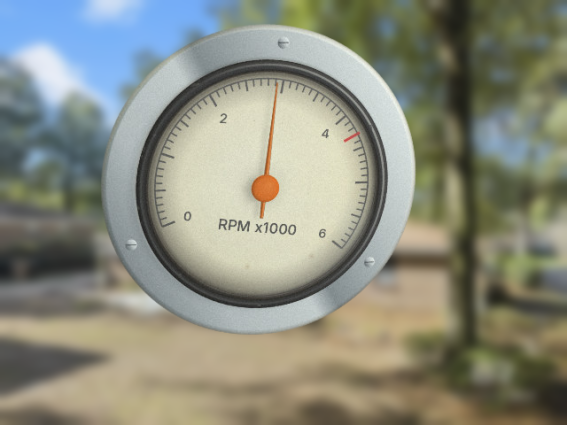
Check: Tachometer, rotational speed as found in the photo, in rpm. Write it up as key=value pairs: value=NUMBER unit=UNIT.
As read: value=2900 unit=rpm
